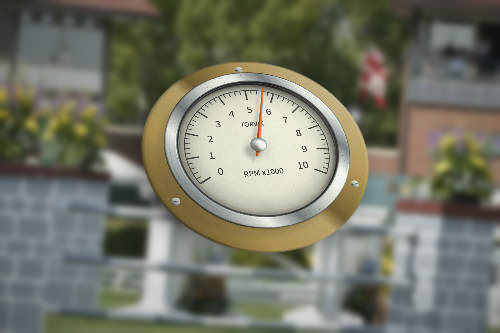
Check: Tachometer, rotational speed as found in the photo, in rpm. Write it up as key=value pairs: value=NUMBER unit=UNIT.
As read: value=5600 unit=rpm
